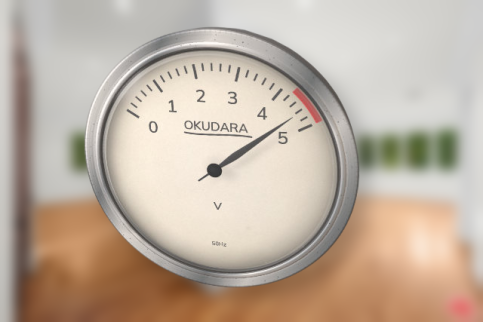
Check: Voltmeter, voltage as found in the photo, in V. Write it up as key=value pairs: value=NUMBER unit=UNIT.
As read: value=4.6 unit=V
